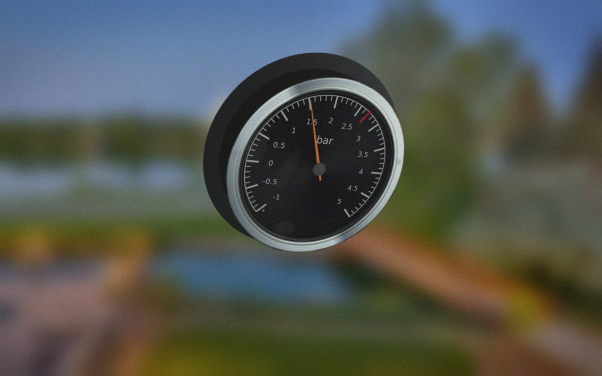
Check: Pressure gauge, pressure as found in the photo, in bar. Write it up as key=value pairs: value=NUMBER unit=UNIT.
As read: value=1.5 unit=bar
